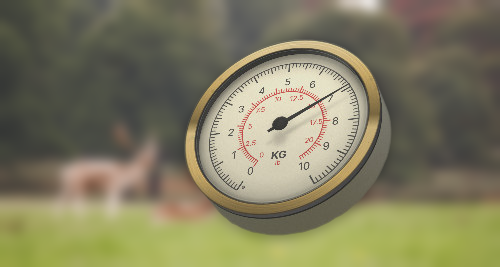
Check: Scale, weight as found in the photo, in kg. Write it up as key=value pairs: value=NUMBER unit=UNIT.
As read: value=7 unit=kg
